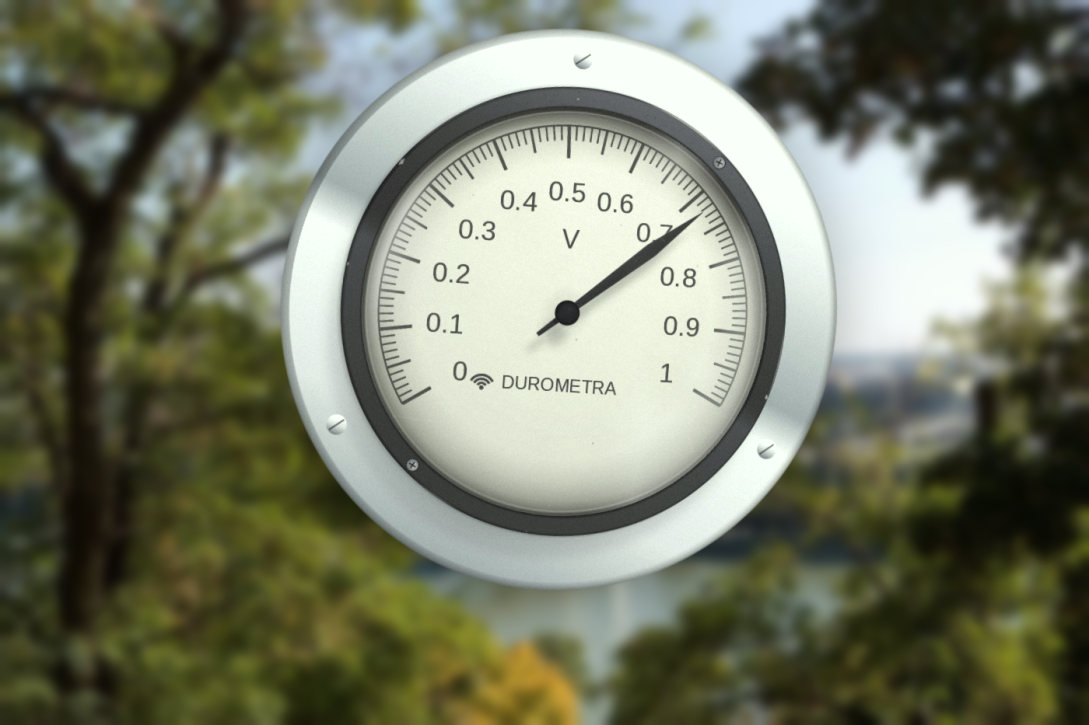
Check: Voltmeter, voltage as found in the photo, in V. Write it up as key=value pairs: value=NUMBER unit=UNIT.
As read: value=0.72 unit=V
